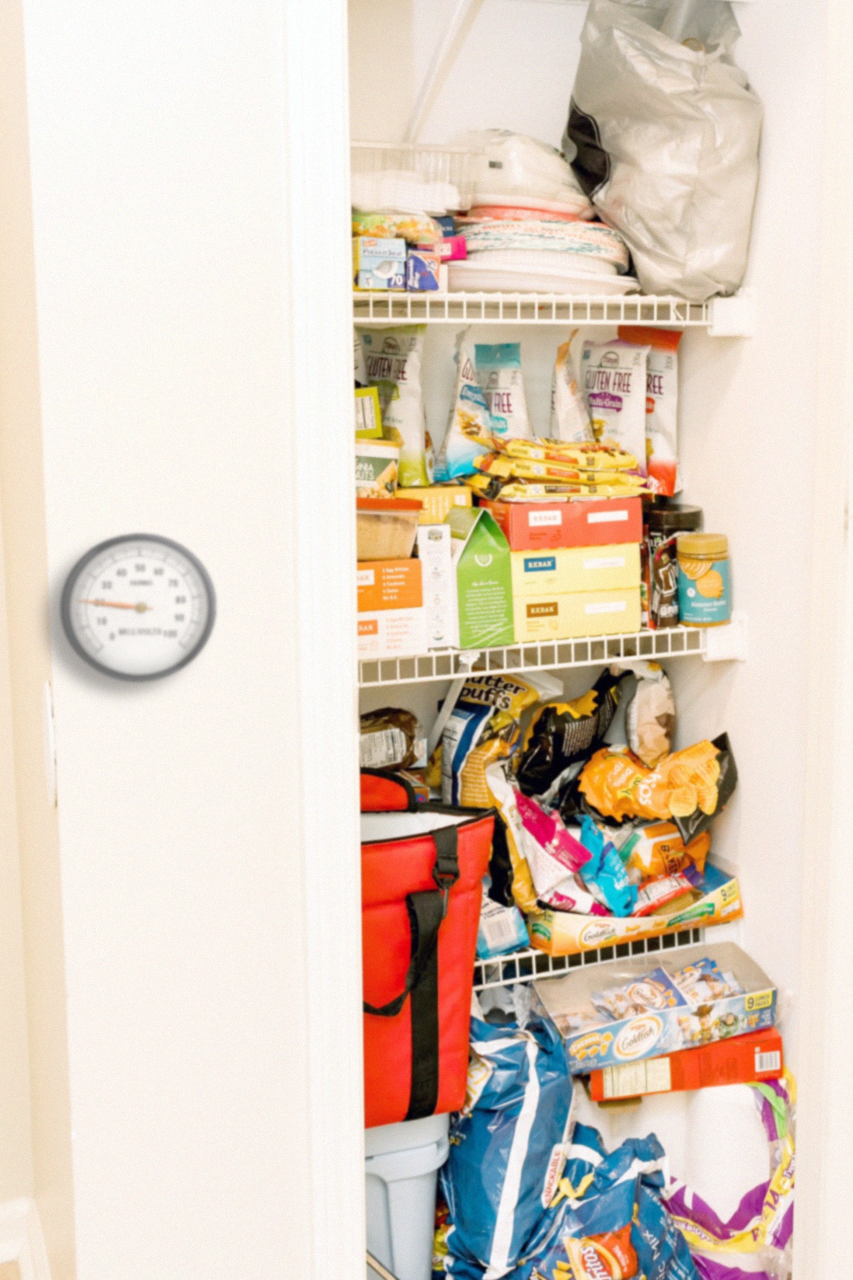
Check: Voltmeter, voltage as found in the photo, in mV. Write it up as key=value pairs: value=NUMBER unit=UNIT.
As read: value=20 unit=mV
